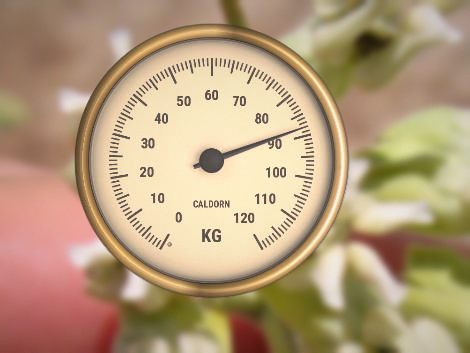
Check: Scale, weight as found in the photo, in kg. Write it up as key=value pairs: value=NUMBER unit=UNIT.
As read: value=88 unit=kg
